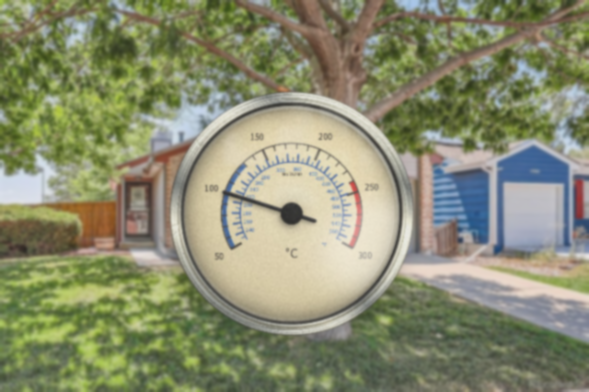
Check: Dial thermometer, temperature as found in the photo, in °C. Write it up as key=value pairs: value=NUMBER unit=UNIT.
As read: value=100 unit=°C
